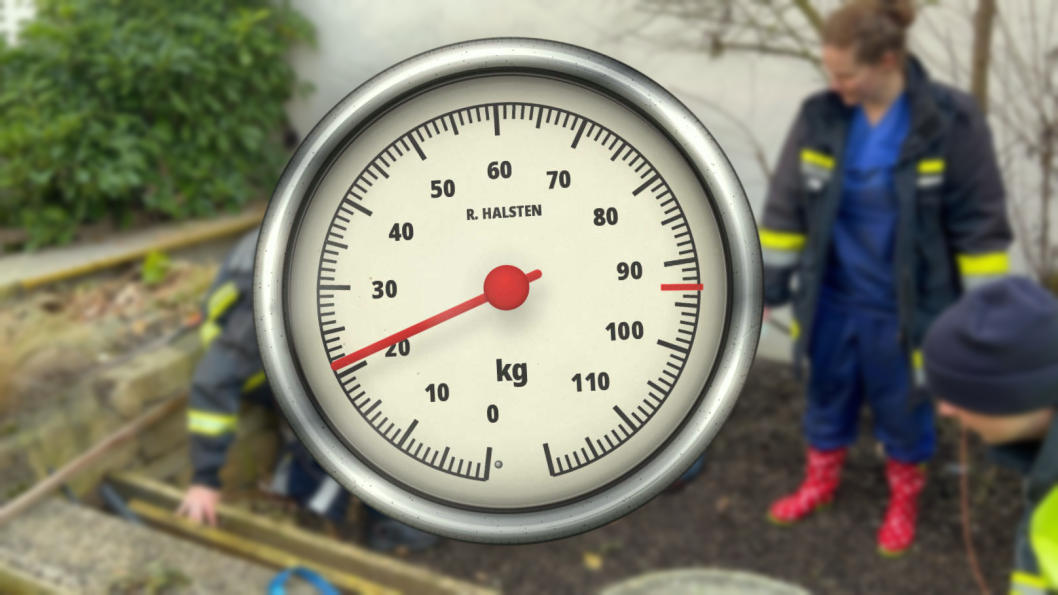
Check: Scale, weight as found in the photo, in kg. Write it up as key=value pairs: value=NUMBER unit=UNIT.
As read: value=21 unit=kg
